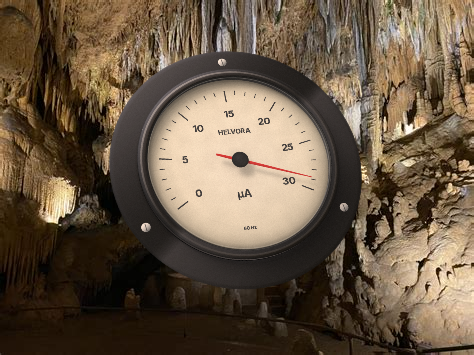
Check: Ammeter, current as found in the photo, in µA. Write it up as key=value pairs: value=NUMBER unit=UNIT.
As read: value=29 unit=µA
